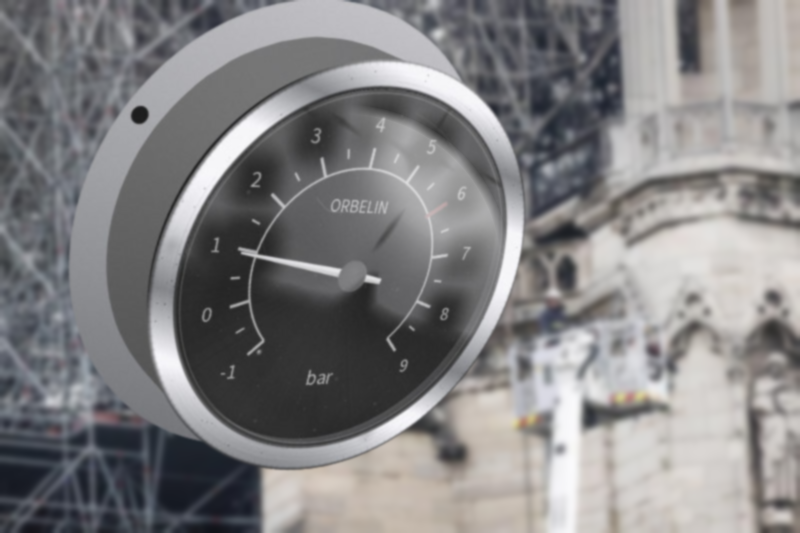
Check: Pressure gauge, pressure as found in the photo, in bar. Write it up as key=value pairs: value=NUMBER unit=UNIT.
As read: value=1 unit=bar
